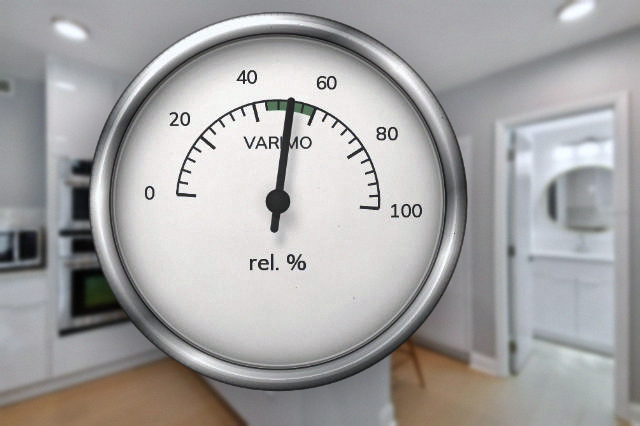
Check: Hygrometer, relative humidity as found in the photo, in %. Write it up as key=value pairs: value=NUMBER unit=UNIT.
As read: value=52 unit=%
